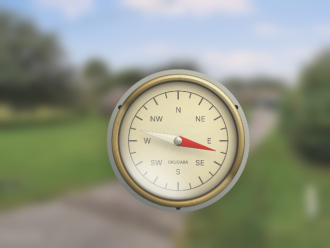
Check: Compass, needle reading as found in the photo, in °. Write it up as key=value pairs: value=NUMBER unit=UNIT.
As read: value=105 unit=°
